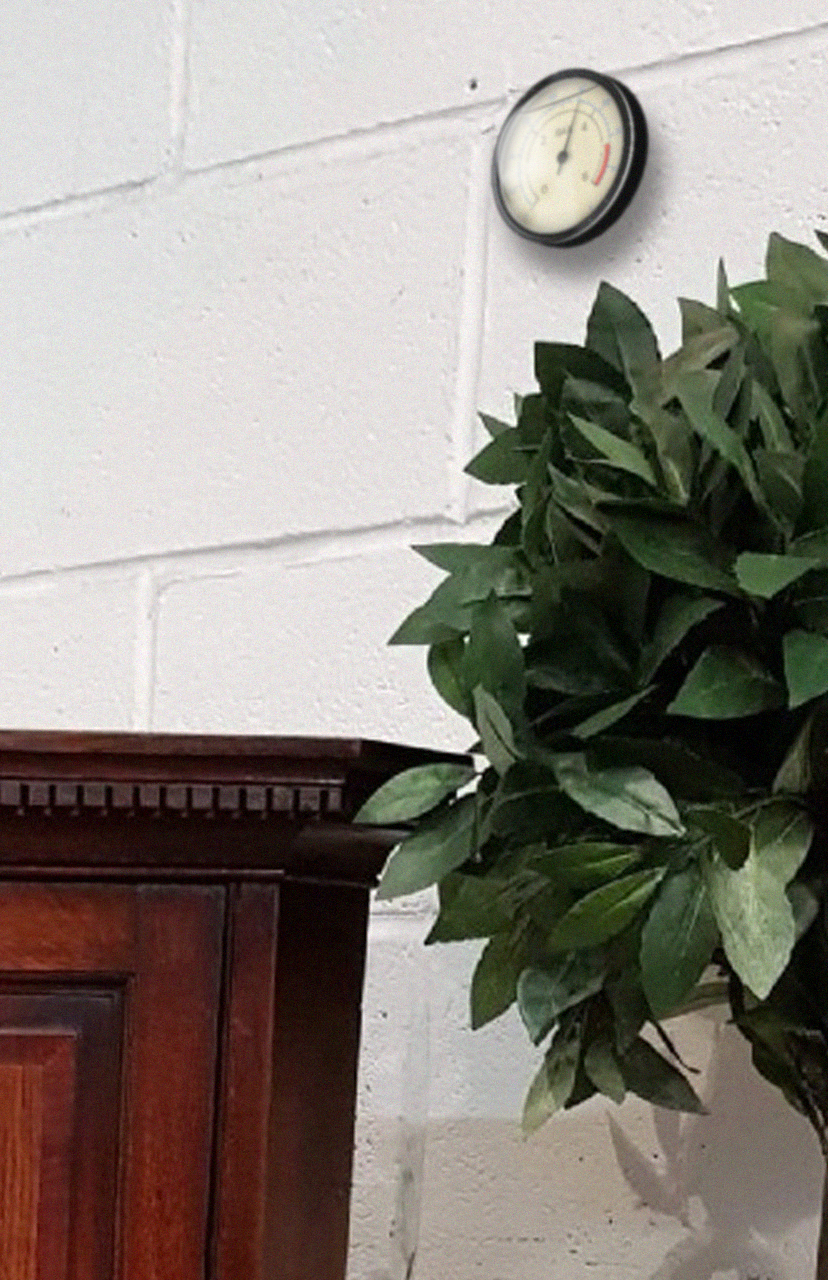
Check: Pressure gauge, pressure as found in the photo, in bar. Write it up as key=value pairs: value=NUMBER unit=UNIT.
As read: value=3.5 unit=bar
